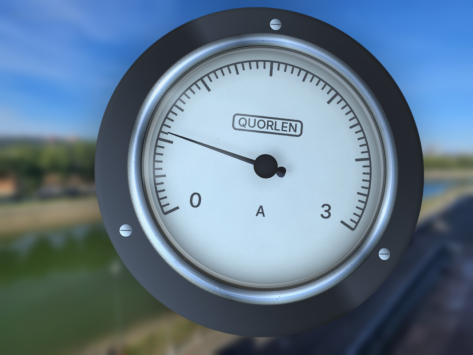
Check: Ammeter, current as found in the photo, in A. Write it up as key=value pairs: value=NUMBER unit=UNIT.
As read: value=0.55 unit=A
